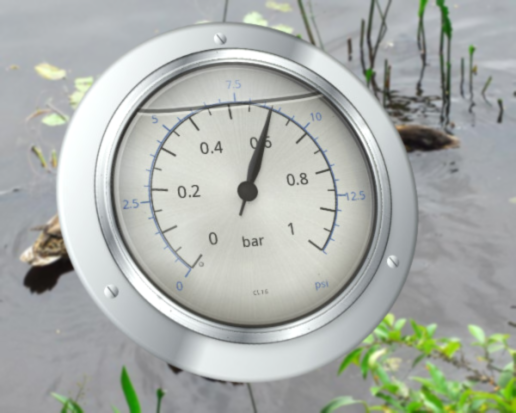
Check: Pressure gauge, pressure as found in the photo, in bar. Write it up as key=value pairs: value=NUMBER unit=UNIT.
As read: value=0.6 unit=bar
